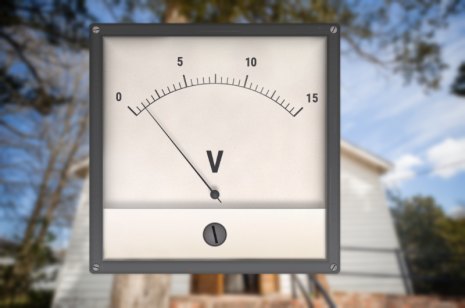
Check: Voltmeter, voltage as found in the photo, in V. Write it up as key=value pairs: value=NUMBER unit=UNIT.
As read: value=1 unit=V
